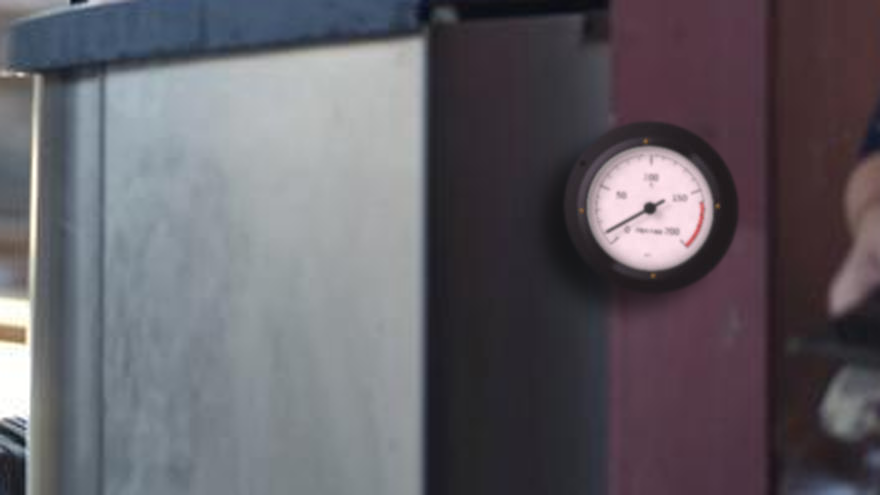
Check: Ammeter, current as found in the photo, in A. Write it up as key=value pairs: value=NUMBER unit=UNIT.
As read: value=10 unit=A
